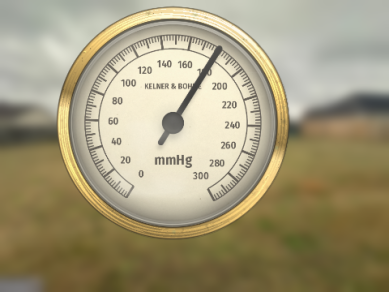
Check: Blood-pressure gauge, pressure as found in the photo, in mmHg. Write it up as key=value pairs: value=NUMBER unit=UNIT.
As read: value=180 unit=mmHg
